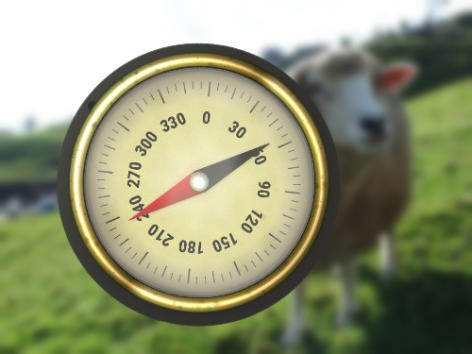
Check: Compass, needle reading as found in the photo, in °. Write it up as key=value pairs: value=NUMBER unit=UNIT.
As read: value=235 unit=°
